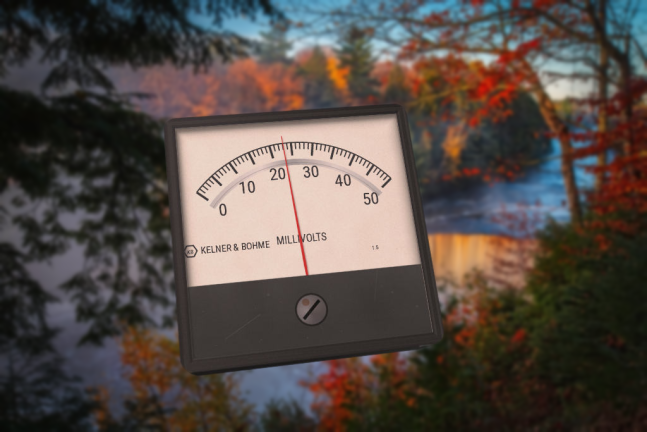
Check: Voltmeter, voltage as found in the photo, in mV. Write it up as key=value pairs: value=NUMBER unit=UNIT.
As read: value=23 unit=mV
